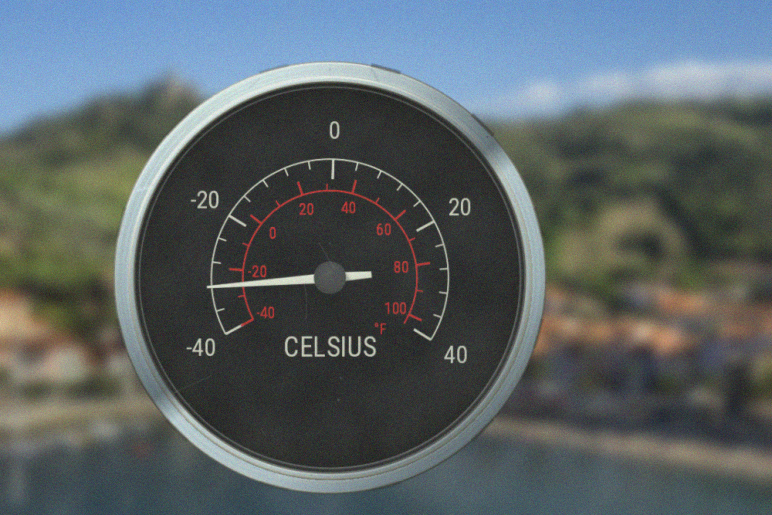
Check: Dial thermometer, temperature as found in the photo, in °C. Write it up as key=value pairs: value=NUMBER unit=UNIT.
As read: value=-32 unit=°C
